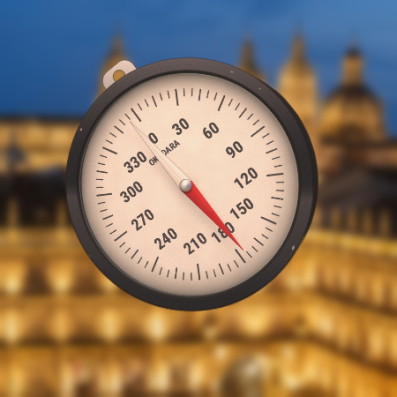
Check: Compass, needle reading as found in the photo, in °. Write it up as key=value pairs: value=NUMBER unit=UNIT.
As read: value=175 unit=°
